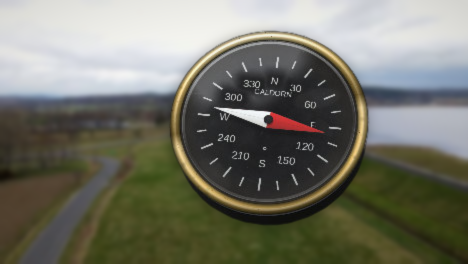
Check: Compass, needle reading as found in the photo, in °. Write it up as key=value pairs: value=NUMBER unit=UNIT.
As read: value=97.5 unit=°
